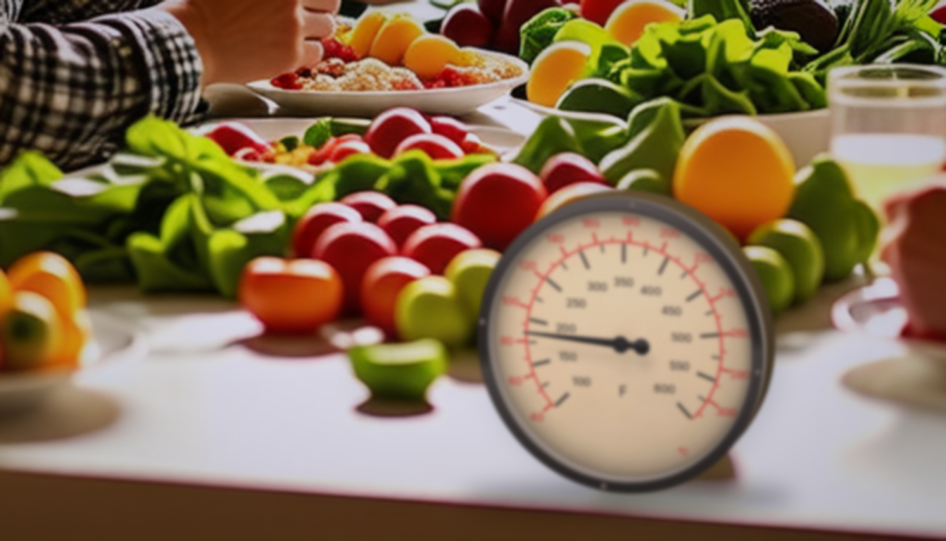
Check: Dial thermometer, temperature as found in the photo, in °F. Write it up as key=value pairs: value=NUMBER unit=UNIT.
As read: value=187.5 unit=°F
